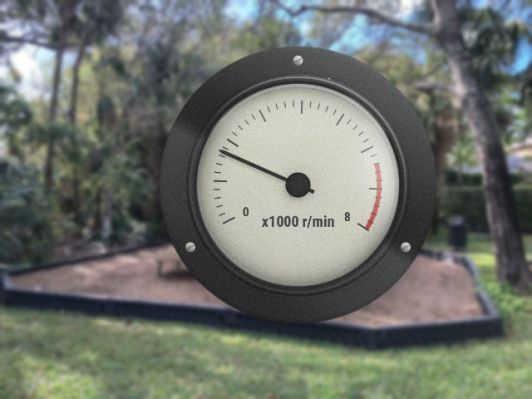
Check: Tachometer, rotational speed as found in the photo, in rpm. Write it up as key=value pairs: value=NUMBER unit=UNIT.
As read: value=1700 unit=rpm
